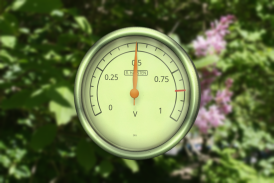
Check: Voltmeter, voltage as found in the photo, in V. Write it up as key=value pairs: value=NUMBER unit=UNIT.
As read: value=0.5 unit=V
